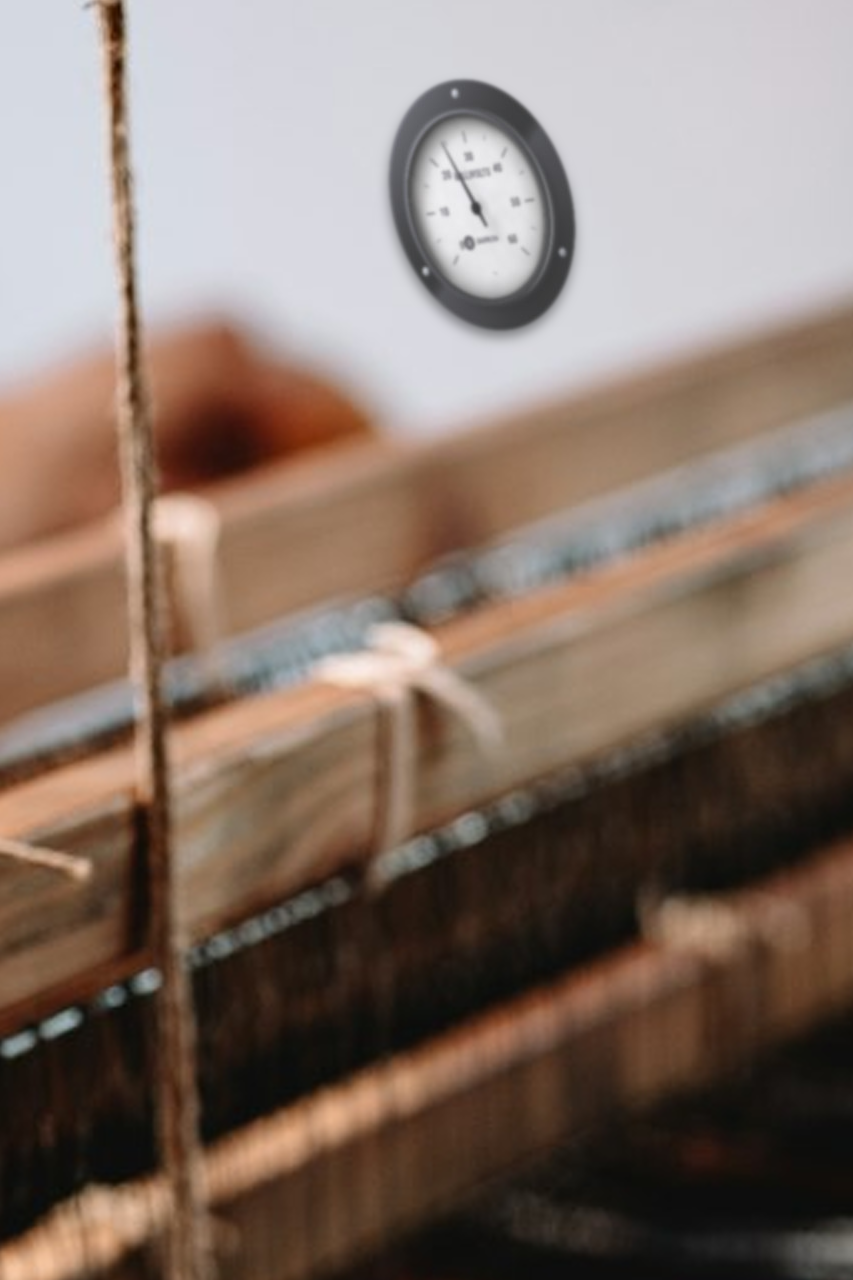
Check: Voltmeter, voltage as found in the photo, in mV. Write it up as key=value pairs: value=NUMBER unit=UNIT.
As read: value=25 unit=mV
